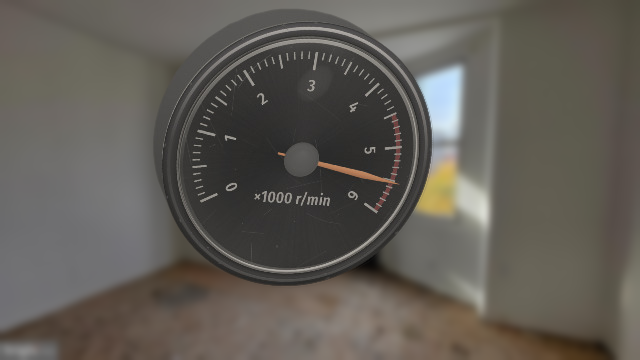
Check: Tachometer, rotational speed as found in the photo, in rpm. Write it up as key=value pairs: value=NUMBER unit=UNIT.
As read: value=5500 unit=rpm
